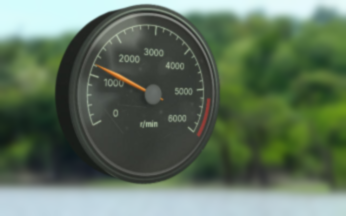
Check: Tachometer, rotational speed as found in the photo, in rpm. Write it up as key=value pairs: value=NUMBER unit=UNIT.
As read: value=1200 unit=rpm
